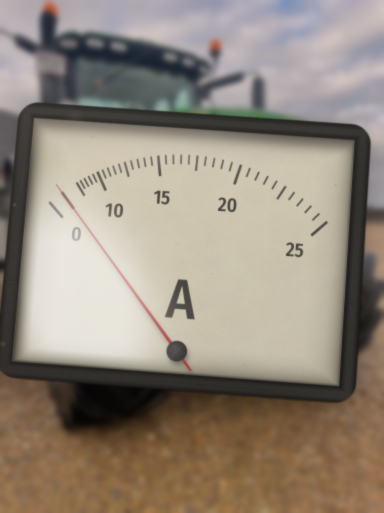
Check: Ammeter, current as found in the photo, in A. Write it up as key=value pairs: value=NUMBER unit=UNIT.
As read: value=5 unit=A
